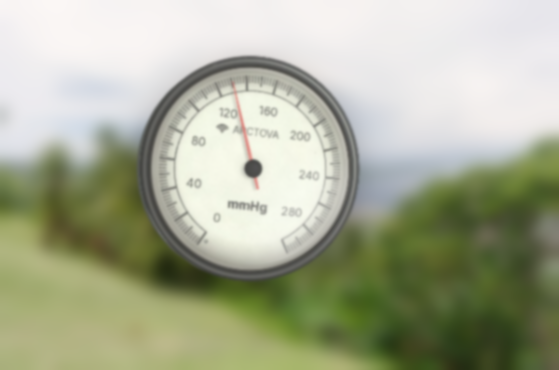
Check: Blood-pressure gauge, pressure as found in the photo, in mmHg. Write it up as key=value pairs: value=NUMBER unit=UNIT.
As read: value=130 unit=mmHg
